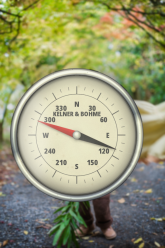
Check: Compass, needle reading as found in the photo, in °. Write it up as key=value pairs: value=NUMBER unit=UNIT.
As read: value=290 unit=°
